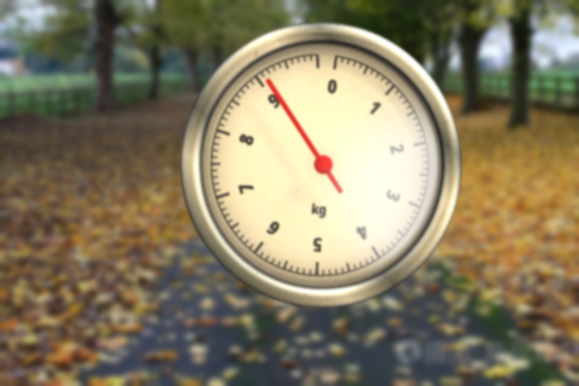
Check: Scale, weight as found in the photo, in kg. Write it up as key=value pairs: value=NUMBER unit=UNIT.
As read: value=9.1 unit=kg
